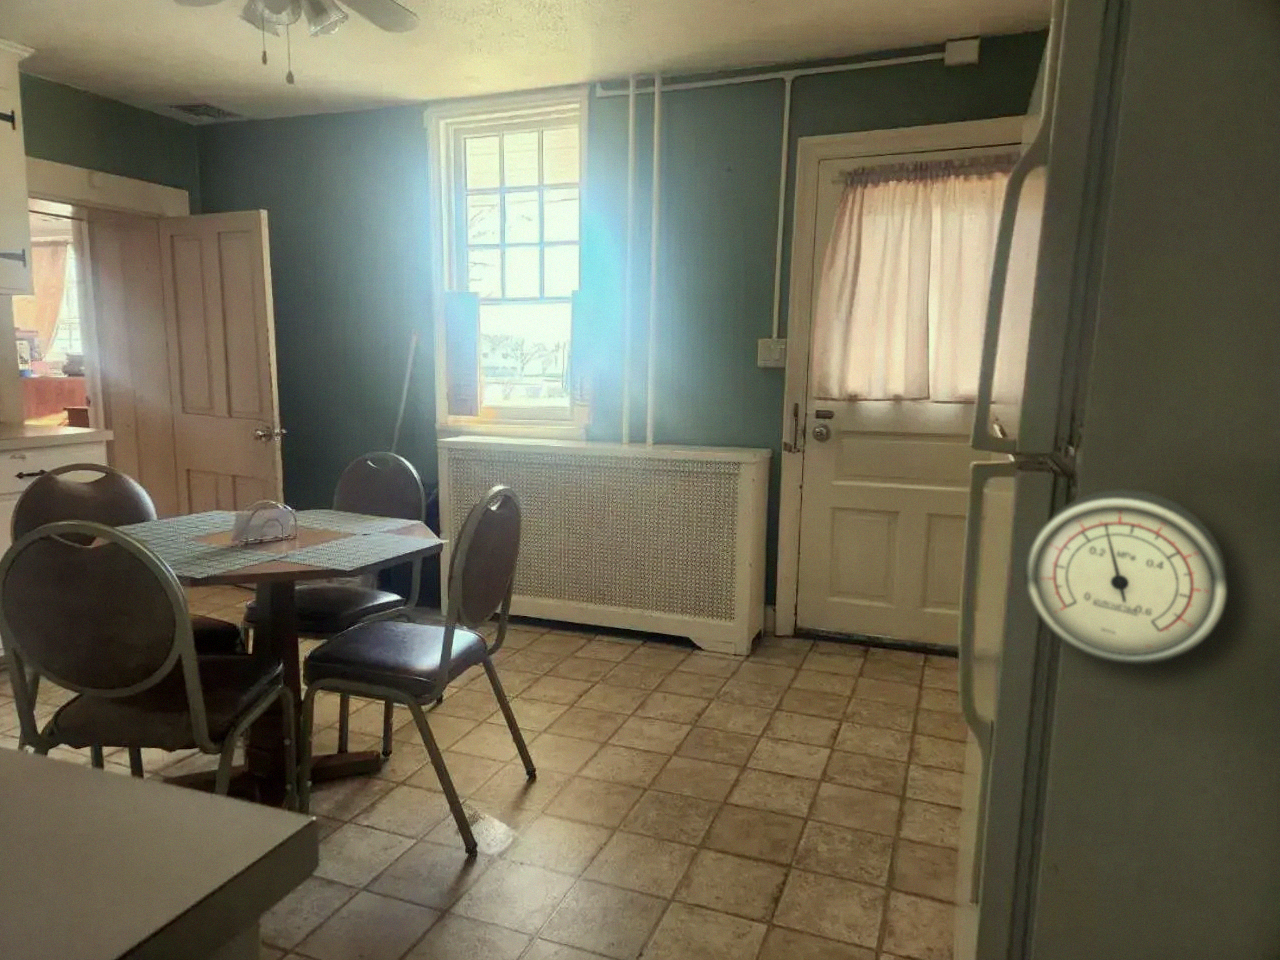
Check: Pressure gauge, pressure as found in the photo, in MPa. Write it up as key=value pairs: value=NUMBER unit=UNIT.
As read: value=0.25 unit=MPa
